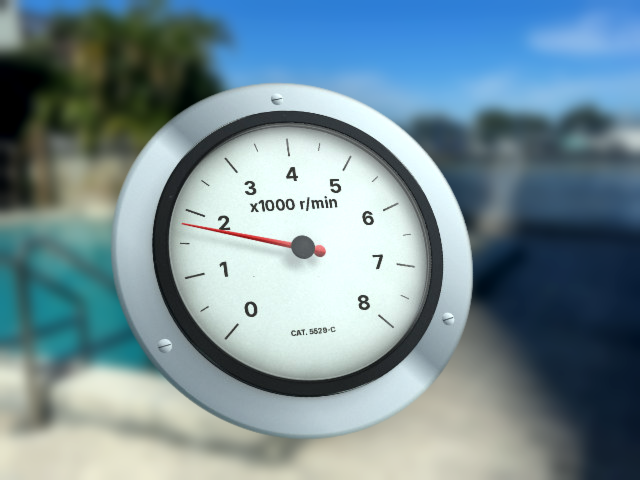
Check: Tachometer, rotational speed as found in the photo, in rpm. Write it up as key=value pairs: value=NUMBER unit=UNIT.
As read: value=1750 unit=rpm
